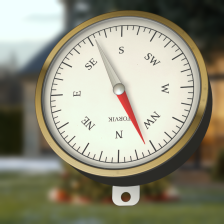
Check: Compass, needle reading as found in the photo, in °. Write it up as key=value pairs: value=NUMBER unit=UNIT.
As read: value=335 unit=°
